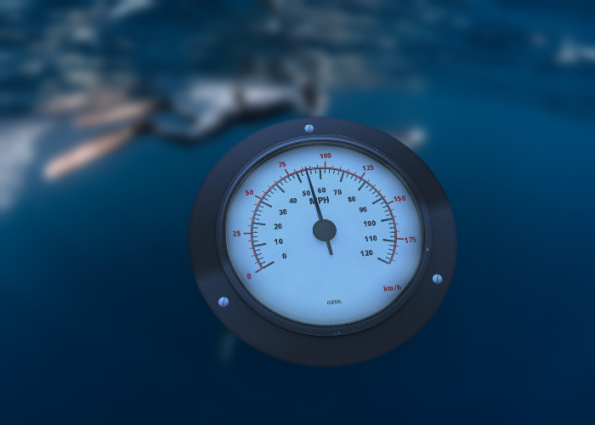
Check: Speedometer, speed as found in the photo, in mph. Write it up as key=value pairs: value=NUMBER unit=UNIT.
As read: value=54 unit=mph
